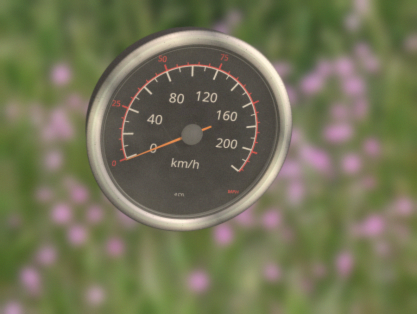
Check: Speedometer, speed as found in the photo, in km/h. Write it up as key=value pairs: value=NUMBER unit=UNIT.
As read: value=0 unit=km/h
